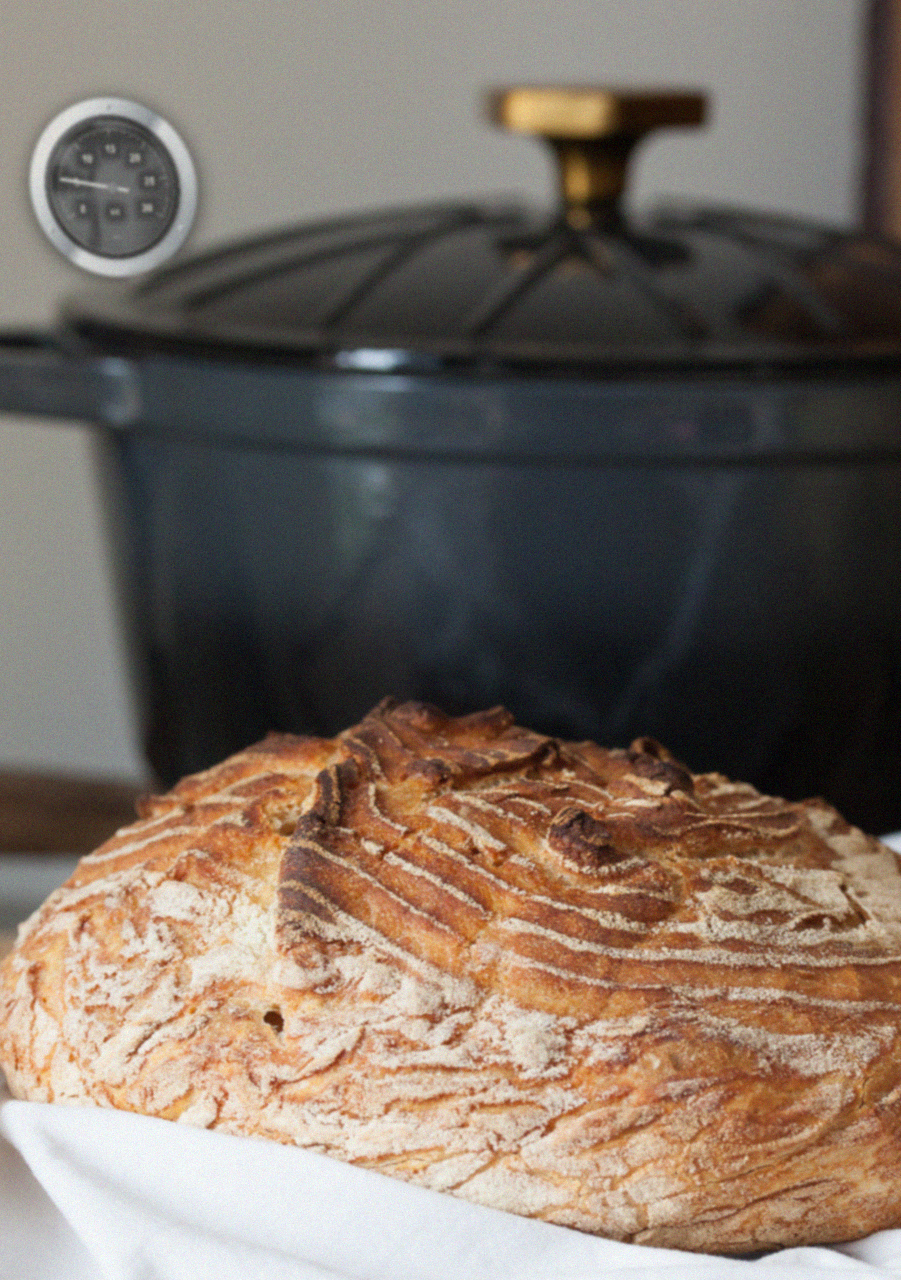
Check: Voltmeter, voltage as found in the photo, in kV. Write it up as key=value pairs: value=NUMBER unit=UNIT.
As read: value=5 unit=kV
